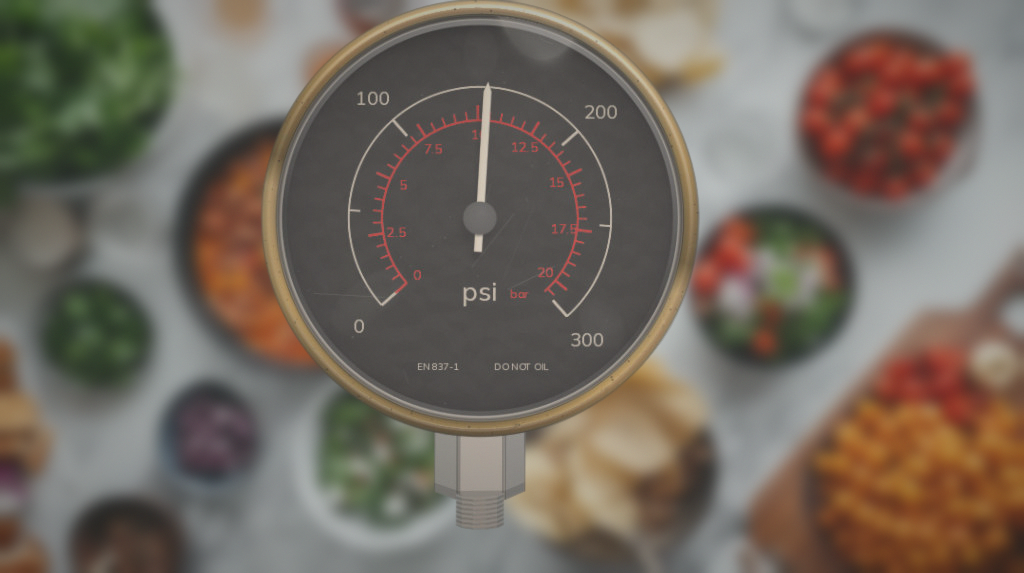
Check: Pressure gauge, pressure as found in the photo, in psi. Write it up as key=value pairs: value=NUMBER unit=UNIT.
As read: value=150 unit=psi
